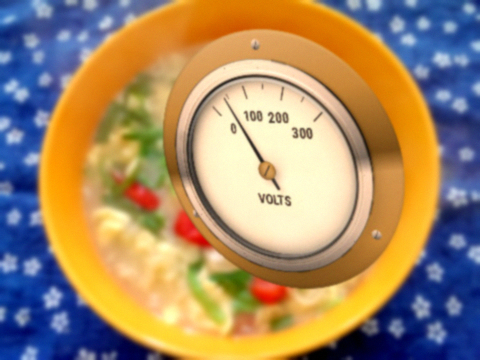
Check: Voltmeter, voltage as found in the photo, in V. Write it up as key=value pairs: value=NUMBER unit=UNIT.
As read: value=50 unit=V
